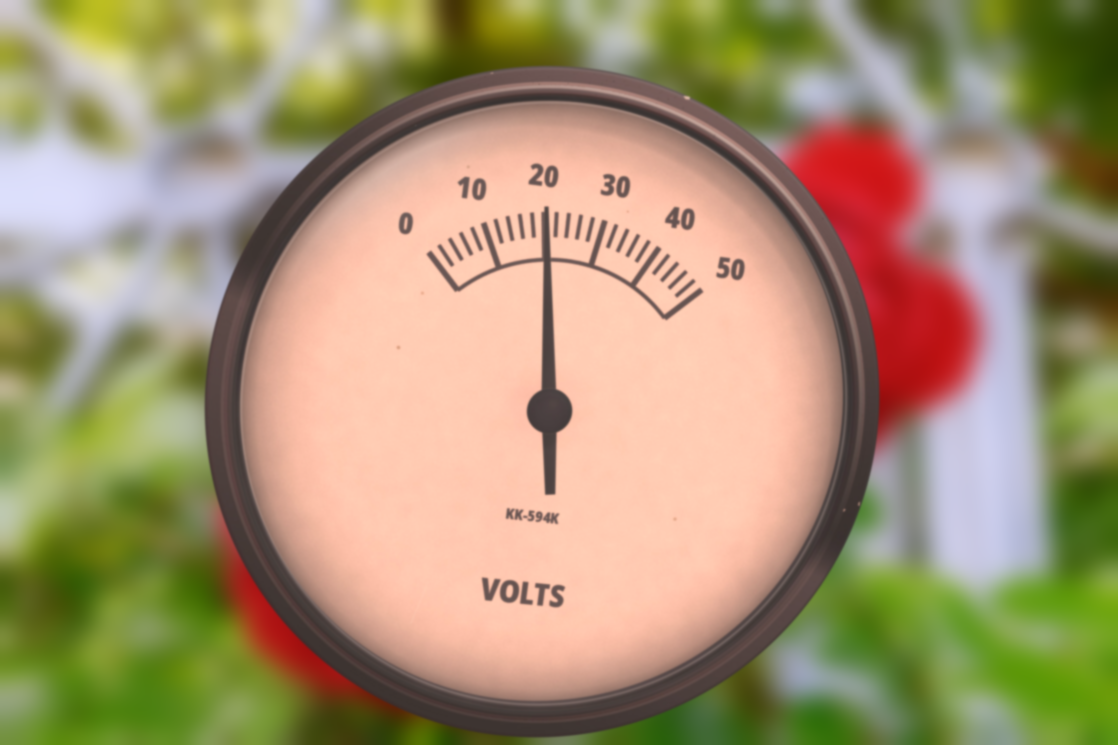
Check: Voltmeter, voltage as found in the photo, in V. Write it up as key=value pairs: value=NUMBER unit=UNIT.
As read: value=20 unit=V
